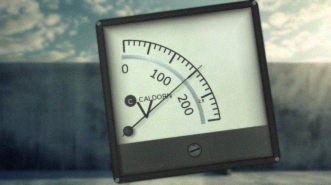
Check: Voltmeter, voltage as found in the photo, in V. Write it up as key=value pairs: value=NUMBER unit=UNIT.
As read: value=150 unit=V
